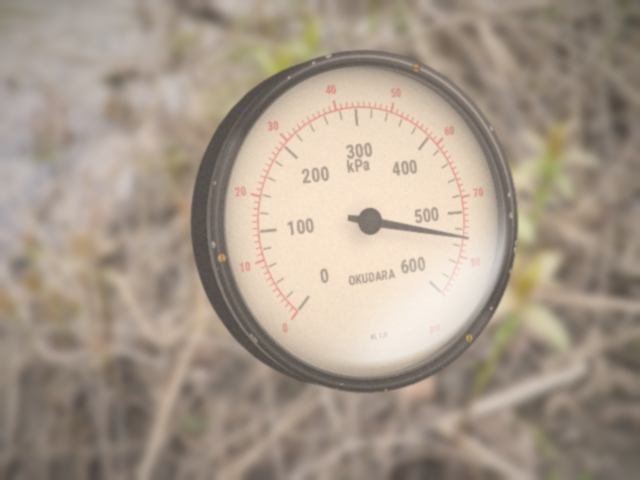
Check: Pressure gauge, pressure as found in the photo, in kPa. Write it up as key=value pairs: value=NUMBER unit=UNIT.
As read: value=530 unit=kPa
